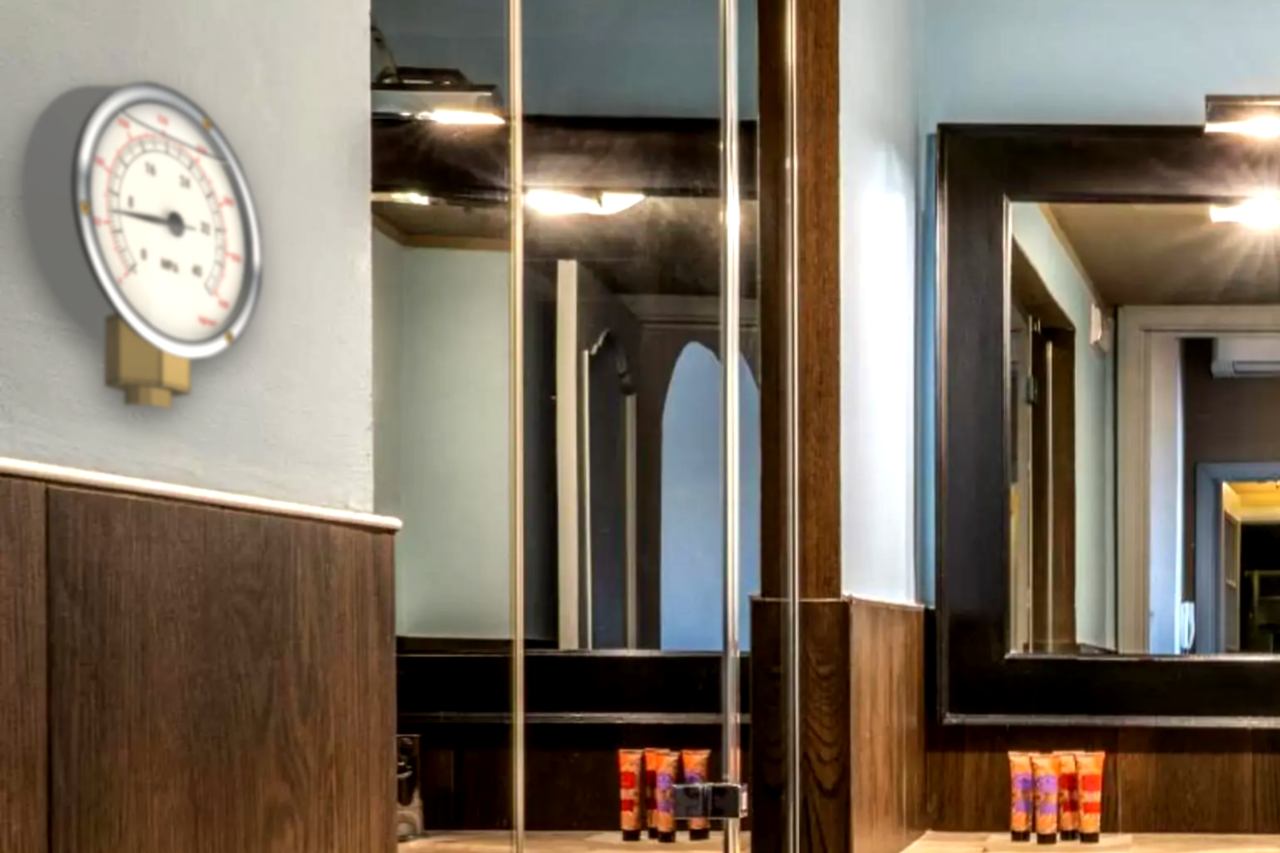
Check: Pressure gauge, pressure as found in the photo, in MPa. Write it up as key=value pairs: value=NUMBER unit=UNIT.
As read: value=6 unit=MPa
